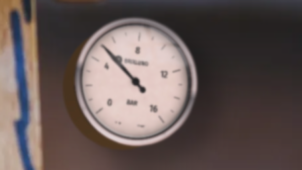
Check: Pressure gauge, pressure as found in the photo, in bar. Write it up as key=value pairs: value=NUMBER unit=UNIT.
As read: value=5 unit=bar
